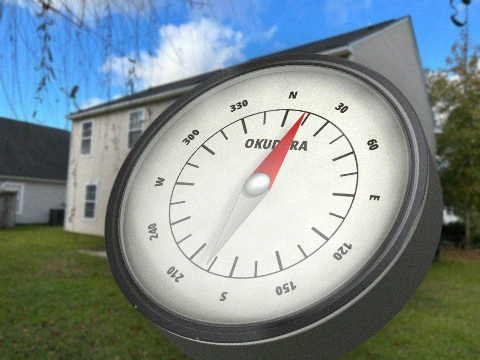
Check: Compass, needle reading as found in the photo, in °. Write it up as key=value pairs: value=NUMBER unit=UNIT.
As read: value=15 unit=°
